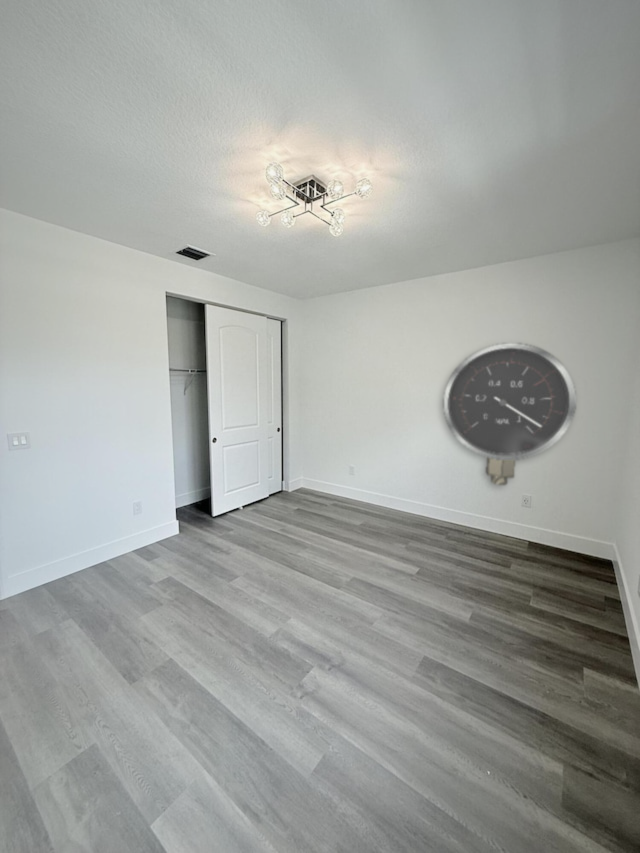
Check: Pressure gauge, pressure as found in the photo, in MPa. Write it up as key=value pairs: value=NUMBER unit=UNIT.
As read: value=0.95 unit=MPa
